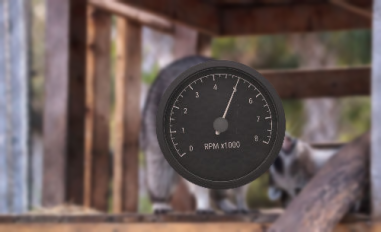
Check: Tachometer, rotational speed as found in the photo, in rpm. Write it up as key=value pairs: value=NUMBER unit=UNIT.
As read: value=5000 unit=rpm
